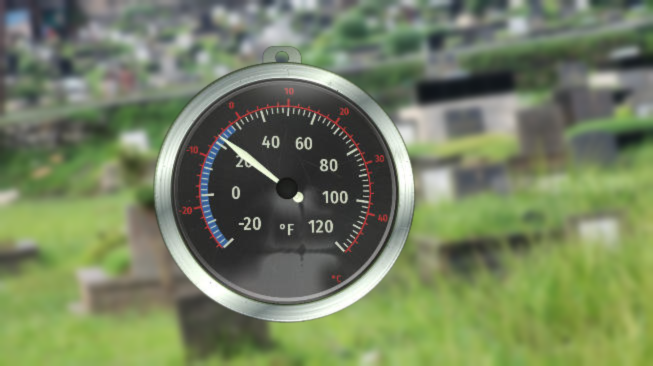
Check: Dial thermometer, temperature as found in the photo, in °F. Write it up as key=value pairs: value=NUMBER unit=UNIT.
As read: value=22 unit=°F
